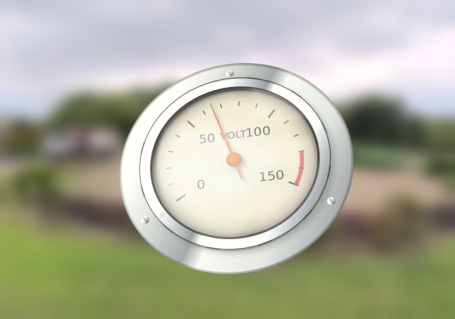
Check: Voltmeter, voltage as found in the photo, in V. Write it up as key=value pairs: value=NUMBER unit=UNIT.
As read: value=65 unit=V
